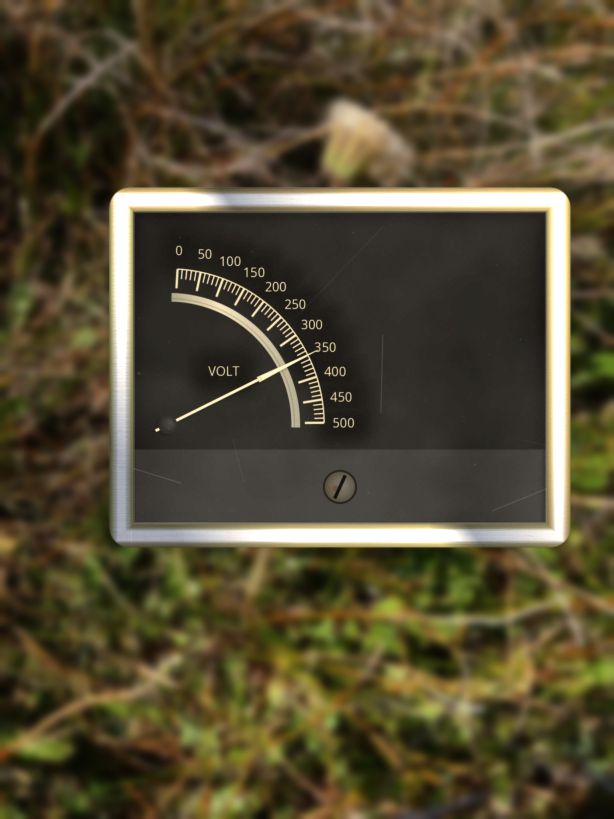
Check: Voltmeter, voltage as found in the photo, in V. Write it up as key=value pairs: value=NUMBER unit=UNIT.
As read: value=350 unit=V
